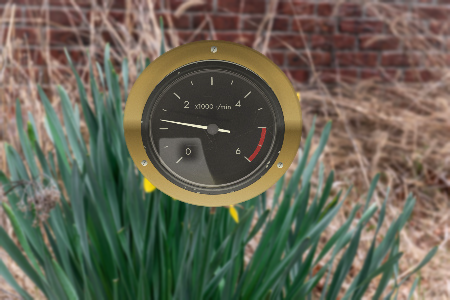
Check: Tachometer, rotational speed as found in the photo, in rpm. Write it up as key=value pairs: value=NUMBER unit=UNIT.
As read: value=1250 unit=rpm
